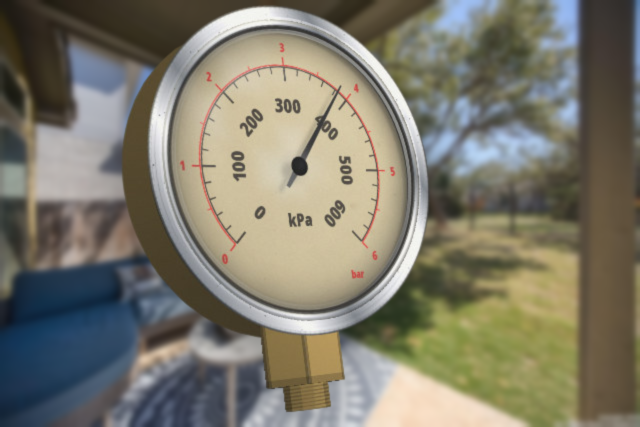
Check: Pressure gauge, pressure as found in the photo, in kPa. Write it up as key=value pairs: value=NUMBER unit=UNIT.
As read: value=380 unit=kPa
